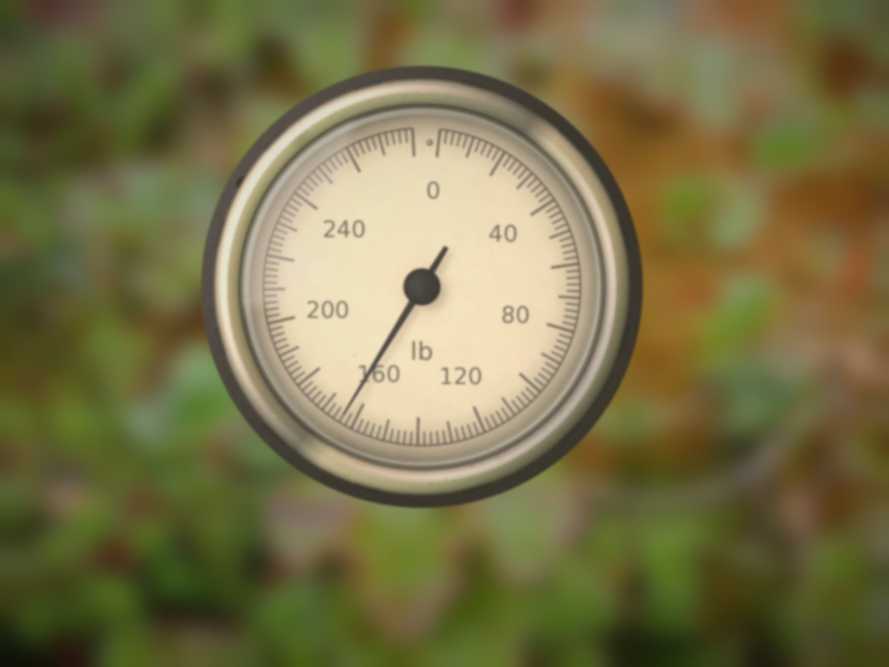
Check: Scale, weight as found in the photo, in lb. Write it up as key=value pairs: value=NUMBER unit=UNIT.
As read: value=164 unit=lb
